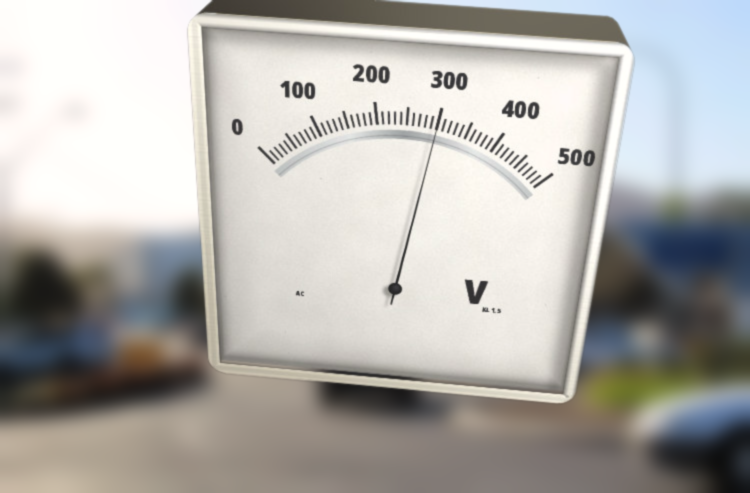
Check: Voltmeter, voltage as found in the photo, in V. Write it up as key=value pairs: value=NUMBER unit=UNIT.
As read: value=300 unit=V
